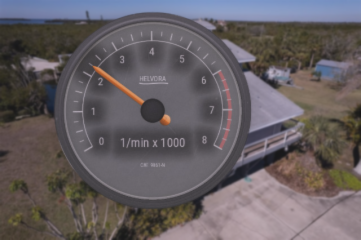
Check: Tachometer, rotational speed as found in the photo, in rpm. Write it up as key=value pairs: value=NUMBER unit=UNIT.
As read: value=2250 unit=rpm
